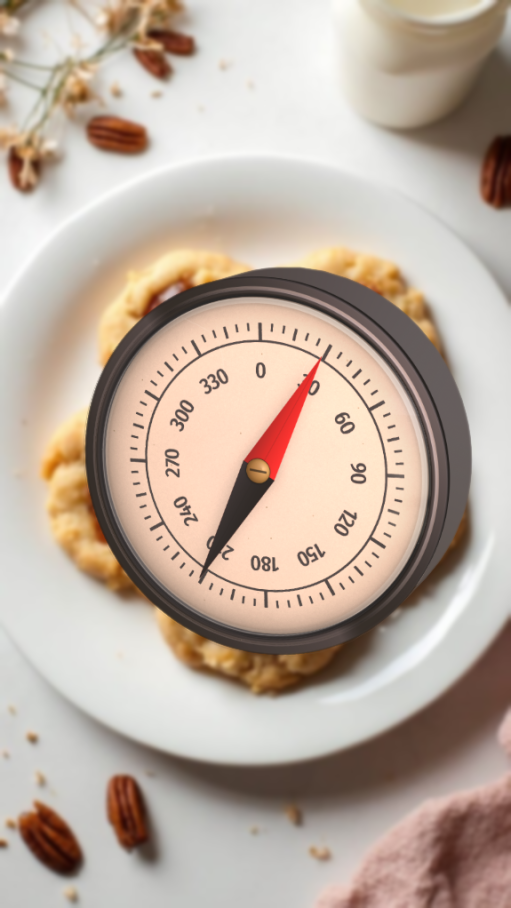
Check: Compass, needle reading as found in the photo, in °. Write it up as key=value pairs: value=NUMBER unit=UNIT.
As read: value=30 unit=°
